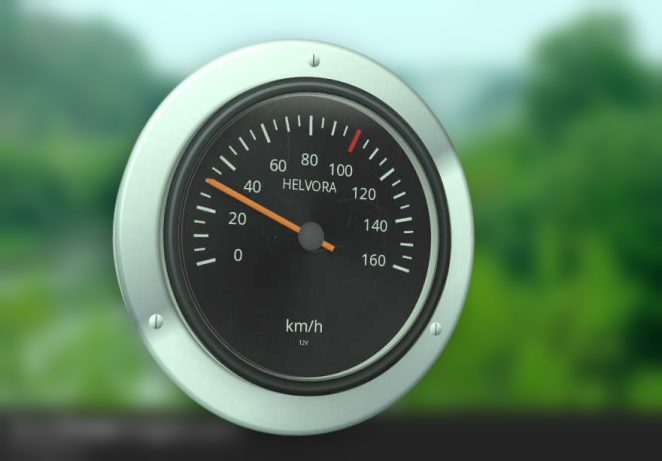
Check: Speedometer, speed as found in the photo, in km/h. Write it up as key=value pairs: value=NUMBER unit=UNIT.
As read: value=30 unit=km/h
